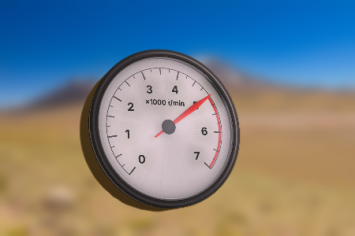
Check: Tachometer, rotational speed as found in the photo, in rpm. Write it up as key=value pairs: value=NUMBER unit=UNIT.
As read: value=5000 unit=rpm
